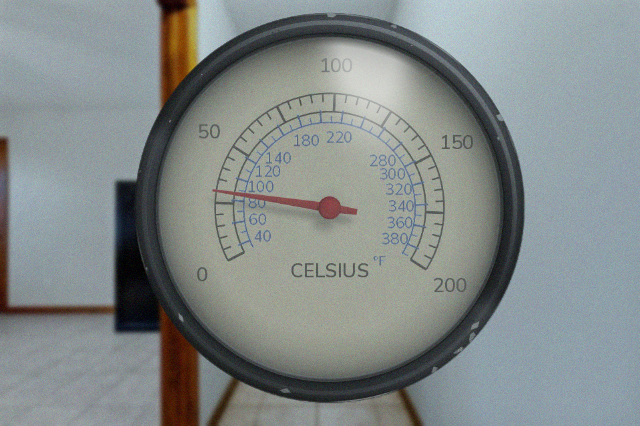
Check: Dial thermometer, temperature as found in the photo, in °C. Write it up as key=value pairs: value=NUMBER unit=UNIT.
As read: value=30 unit=°C
